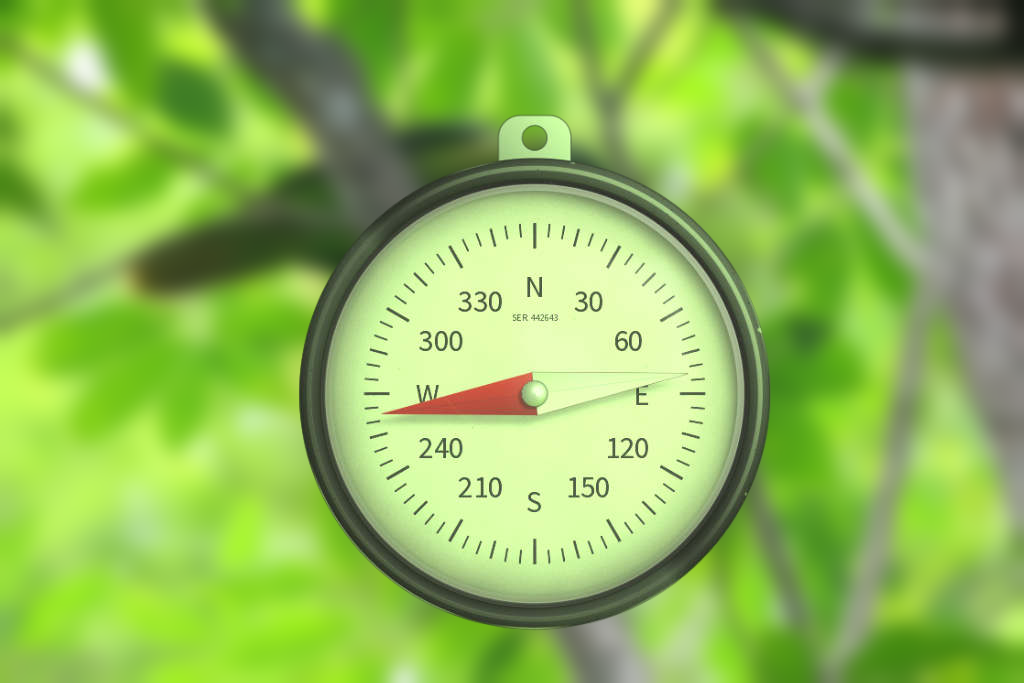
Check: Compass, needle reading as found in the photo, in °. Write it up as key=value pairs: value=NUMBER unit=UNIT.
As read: value=262.5 unit=°
